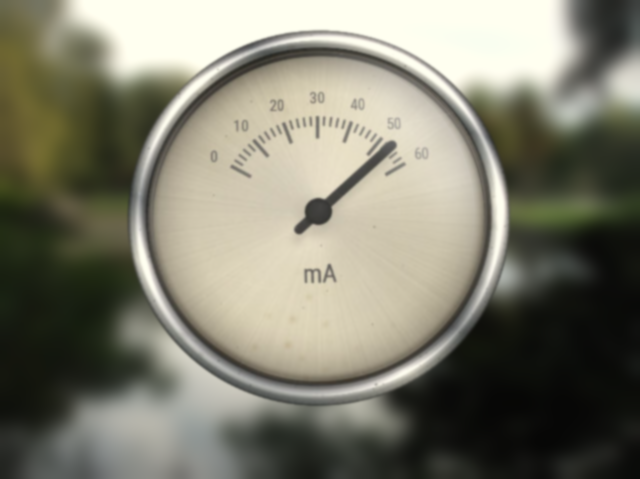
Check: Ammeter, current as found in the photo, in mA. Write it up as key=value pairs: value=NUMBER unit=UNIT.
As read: value=54 unit=mA
